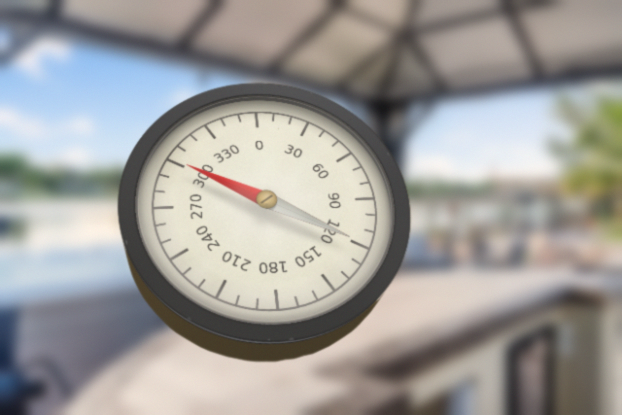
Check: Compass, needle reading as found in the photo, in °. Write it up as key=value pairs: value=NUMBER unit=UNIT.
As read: value=300 unit=°
